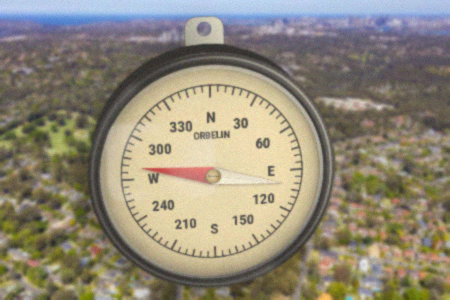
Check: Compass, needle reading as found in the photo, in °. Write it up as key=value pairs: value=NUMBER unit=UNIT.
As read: value=280 unit=°
